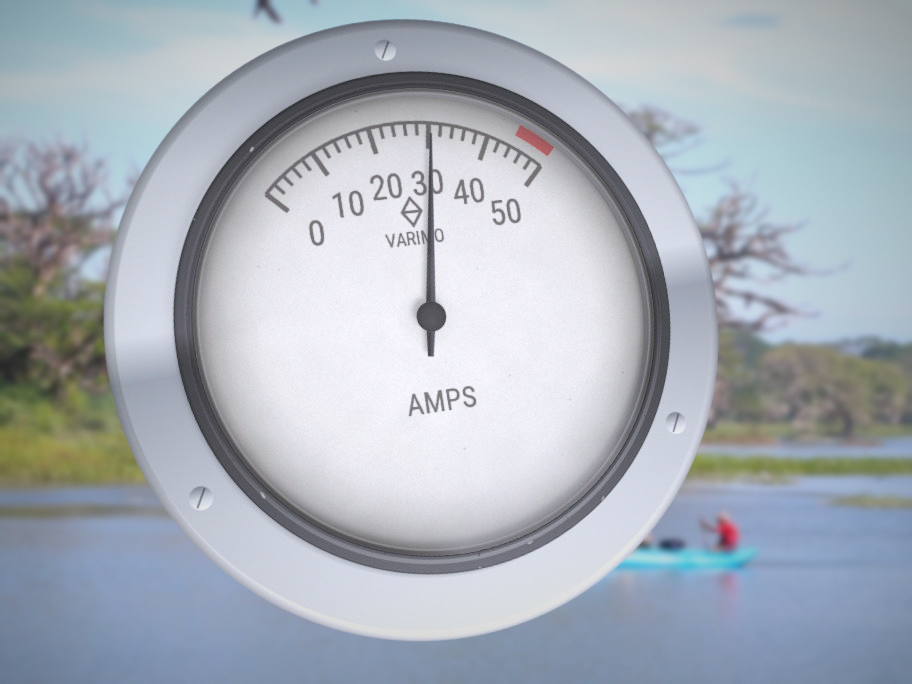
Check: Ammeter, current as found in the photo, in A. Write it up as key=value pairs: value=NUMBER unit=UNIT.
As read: value=30 unit=A
